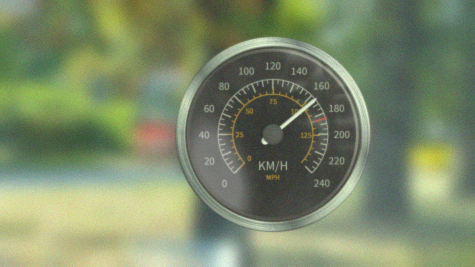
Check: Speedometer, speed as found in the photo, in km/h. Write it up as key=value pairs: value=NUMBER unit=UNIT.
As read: value=165 unit=km/h
